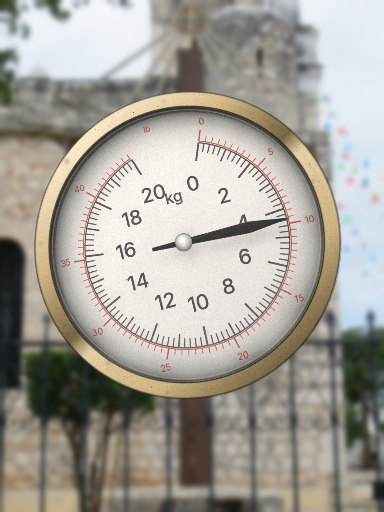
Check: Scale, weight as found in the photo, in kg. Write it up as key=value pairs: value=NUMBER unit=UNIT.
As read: value=4.4 unit=kg
